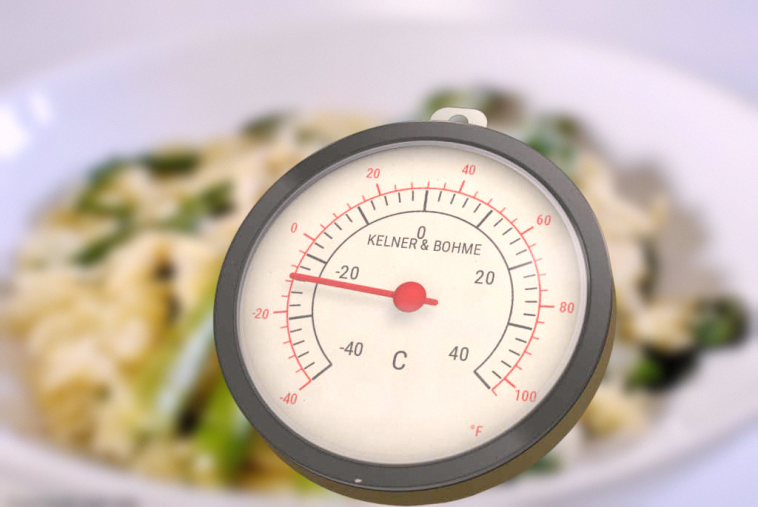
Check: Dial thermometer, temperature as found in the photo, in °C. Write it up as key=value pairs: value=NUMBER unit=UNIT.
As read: value=-24 unit=°C
